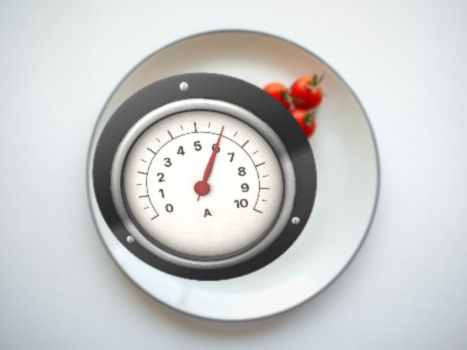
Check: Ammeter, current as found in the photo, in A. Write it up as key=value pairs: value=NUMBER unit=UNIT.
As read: value=6 unit=A
